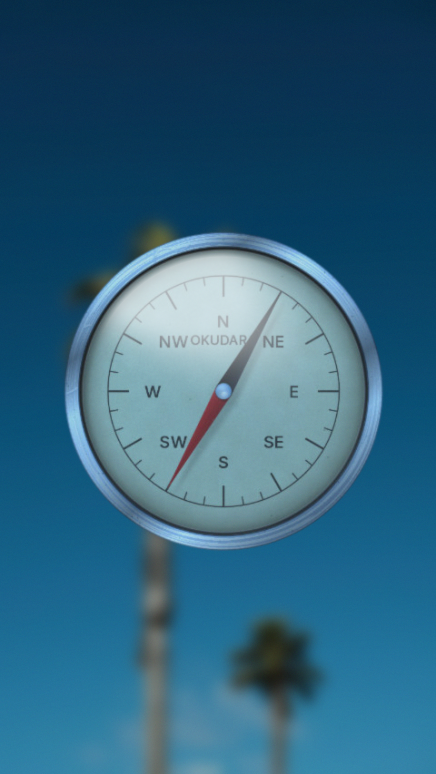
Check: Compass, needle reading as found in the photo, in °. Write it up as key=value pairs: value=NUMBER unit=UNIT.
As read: value=210 unit=°
